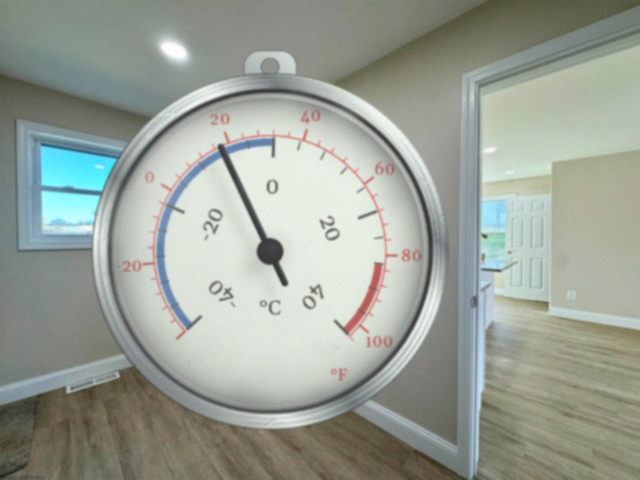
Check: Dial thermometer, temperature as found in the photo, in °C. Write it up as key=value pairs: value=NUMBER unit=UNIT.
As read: value=-8 unit=°C
